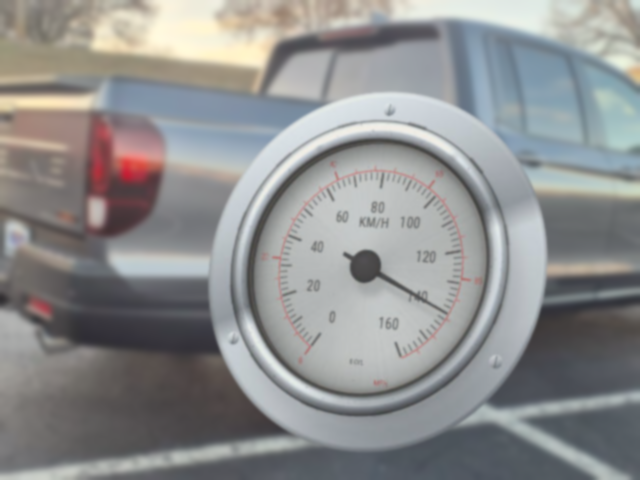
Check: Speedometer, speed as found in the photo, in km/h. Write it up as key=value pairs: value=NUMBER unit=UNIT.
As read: value=140 unit=km/h
